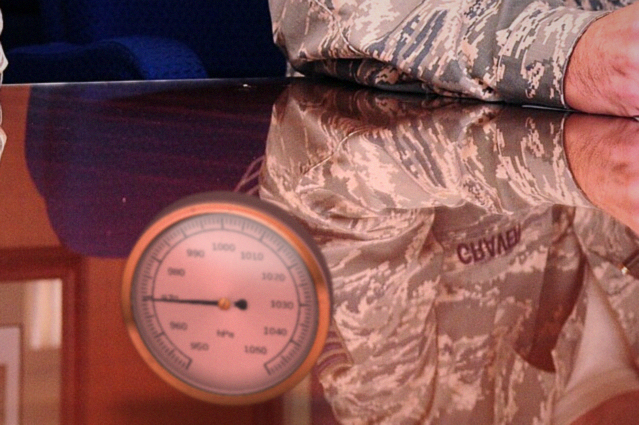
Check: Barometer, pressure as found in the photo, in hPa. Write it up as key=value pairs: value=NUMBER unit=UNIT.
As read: value=970 unit=hPa
